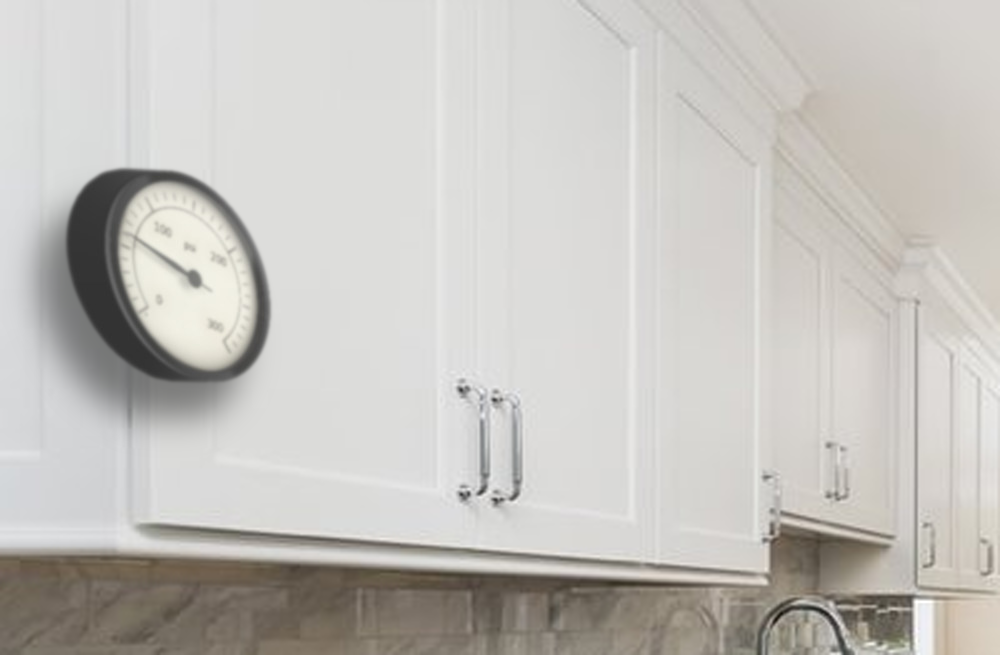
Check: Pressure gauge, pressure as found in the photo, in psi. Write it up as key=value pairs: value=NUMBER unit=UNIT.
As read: value=60 unit=psi
